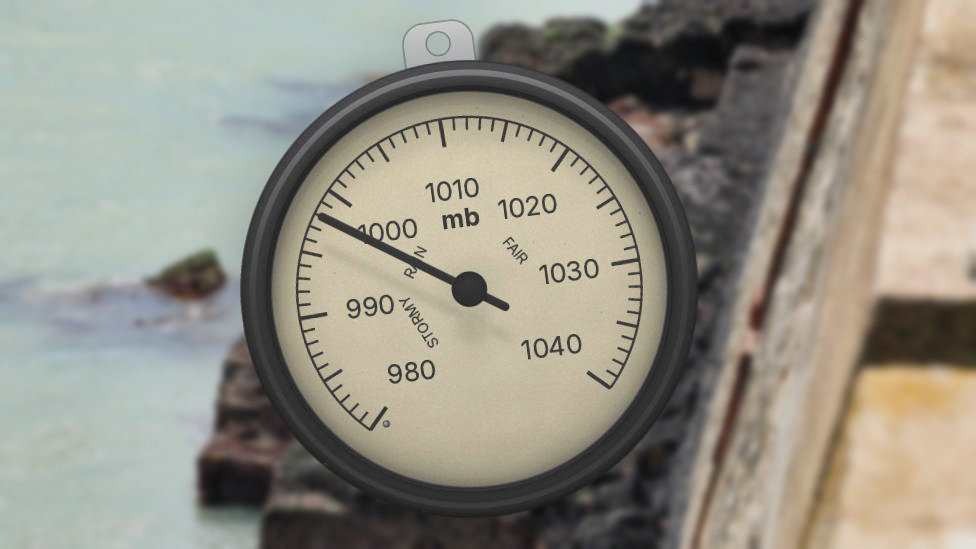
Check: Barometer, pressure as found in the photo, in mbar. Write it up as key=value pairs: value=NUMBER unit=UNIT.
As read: value=998 unit=mbar
